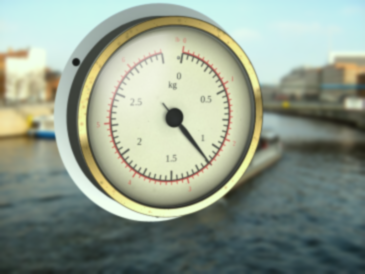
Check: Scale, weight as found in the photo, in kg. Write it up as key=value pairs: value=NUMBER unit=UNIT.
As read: value=1.15 unit=kg
